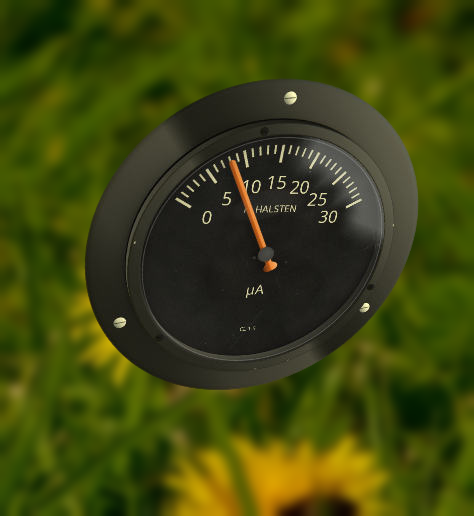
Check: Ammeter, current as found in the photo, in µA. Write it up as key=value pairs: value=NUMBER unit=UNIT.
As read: value=8 unit=µA
